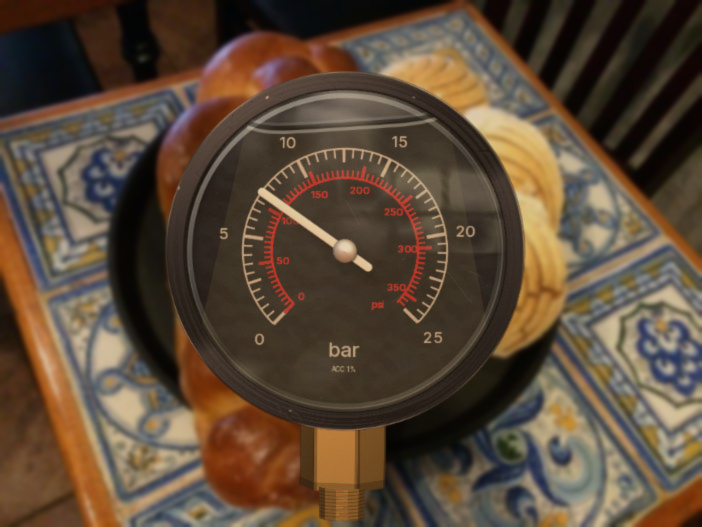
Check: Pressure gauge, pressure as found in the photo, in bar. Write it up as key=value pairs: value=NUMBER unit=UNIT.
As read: value=7.5 unit=bar
